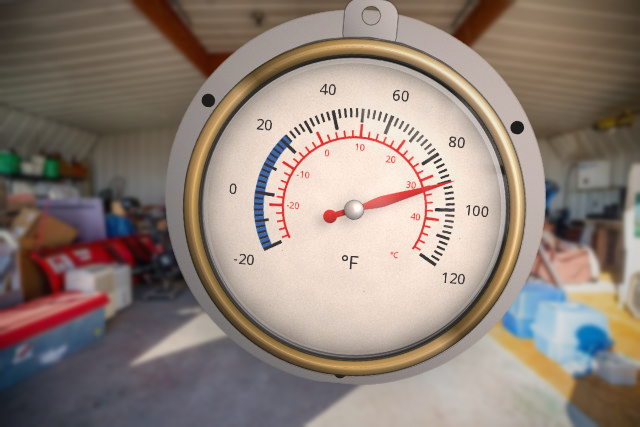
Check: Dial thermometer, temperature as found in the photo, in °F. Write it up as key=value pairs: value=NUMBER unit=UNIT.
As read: value=90 unit=°F
